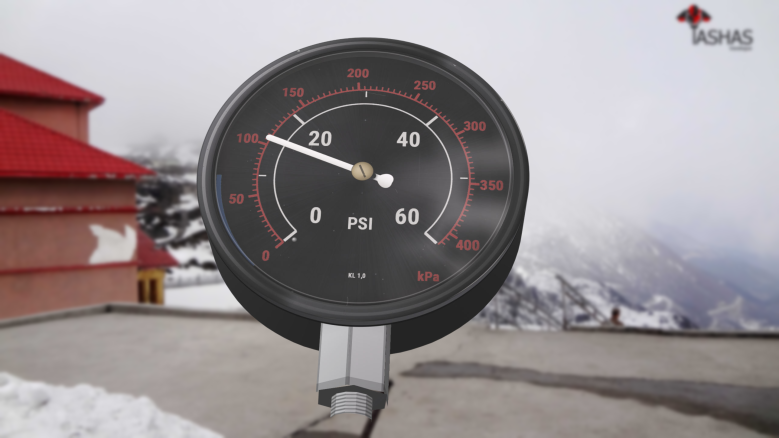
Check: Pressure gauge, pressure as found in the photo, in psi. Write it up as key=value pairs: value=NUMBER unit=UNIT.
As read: value=15 unit=psi
